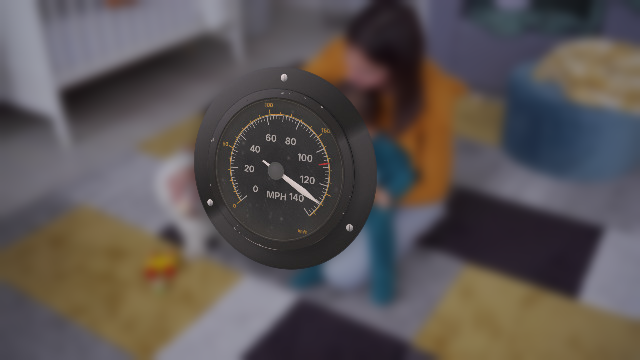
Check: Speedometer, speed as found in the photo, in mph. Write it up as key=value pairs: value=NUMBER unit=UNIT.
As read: value=130 unit=mph
